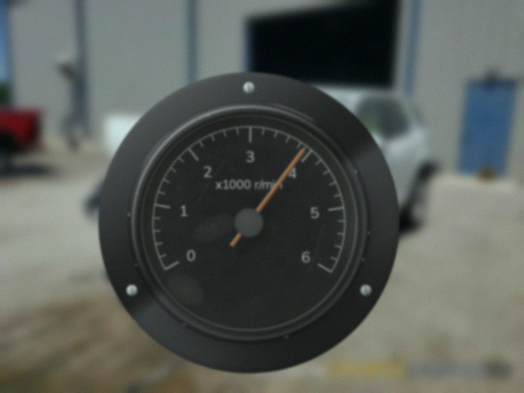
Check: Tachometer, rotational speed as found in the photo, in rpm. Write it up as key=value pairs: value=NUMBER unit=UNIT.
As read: value=3900 unit=rpm
